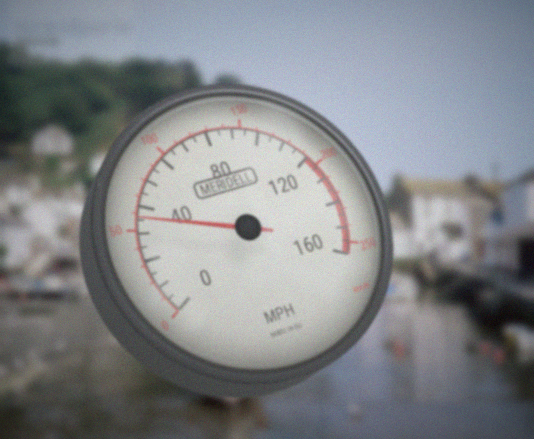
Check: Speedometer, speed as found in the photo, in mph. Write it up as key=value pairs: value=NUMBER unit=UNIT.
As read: value=35 unit=mph
